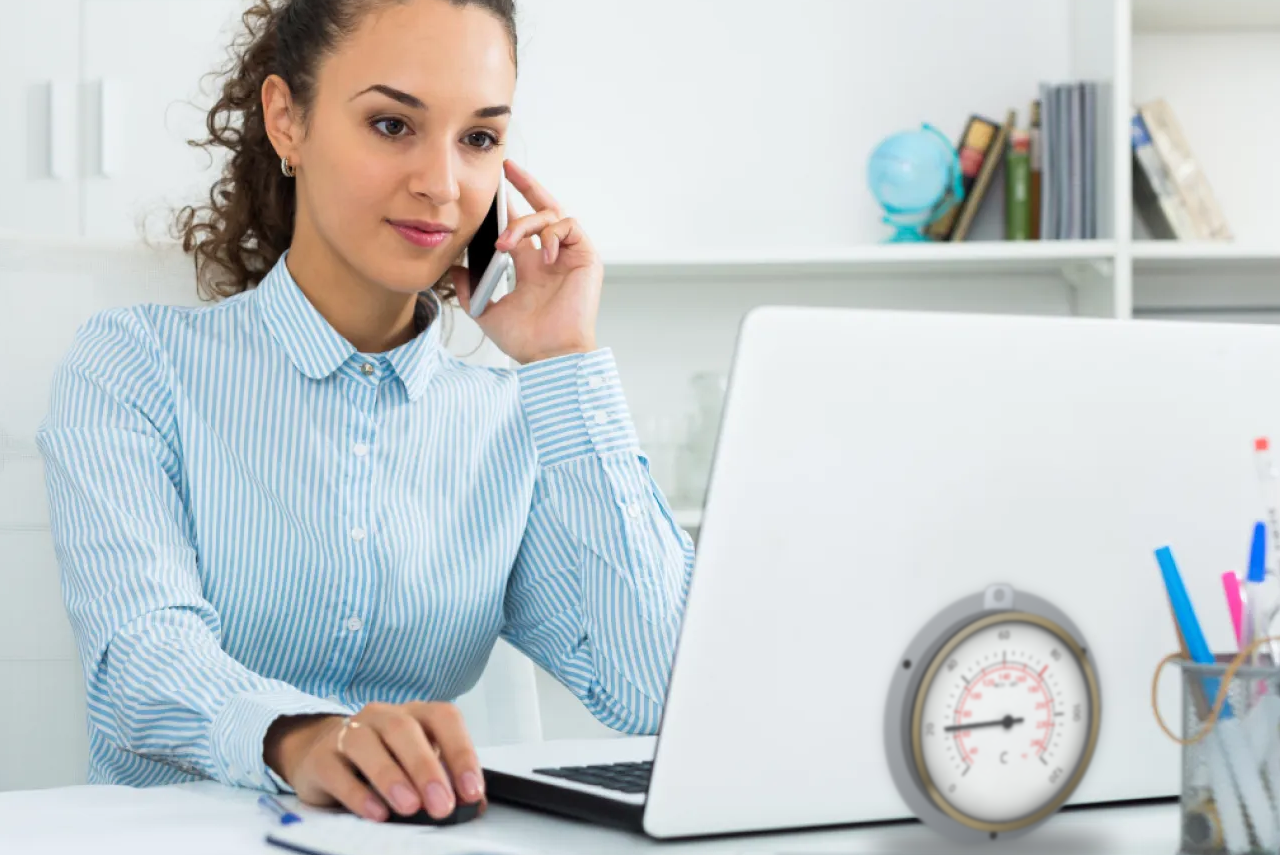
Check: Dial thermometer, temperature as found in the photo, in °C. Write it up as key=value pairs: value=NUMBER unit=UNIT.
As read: value=20 unit=°C
